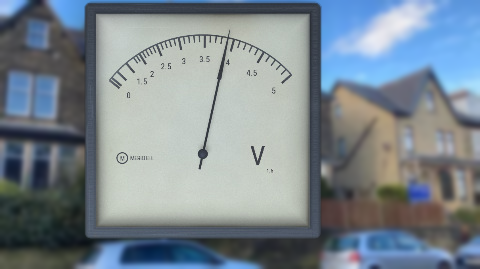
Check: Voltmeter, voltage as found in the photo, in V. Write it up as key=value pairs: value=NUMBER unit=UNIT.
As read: value=3.9 unit=V
